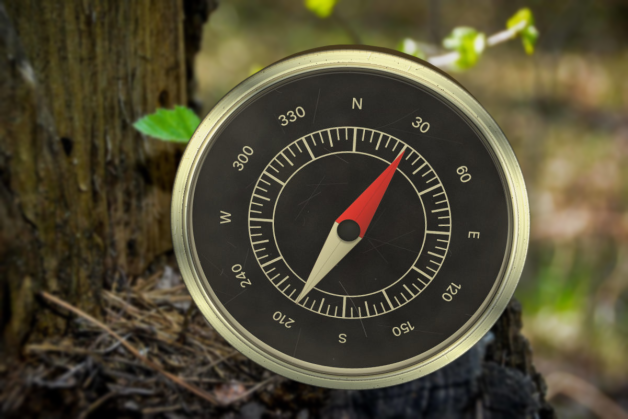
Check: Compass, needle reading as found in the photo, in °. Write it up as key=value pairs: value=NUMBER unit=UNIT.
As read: value=30 unit=°
